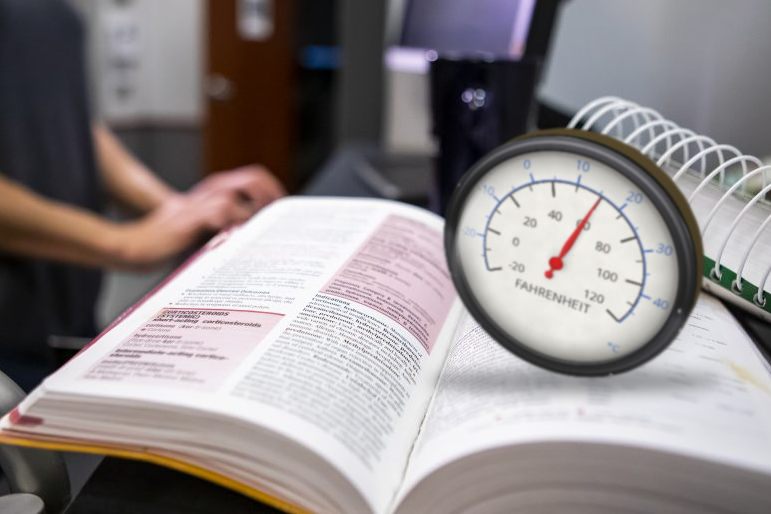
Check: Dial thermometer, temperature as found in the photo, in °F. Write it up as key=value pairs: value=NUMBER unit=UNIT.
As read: value=60 unit=°F
